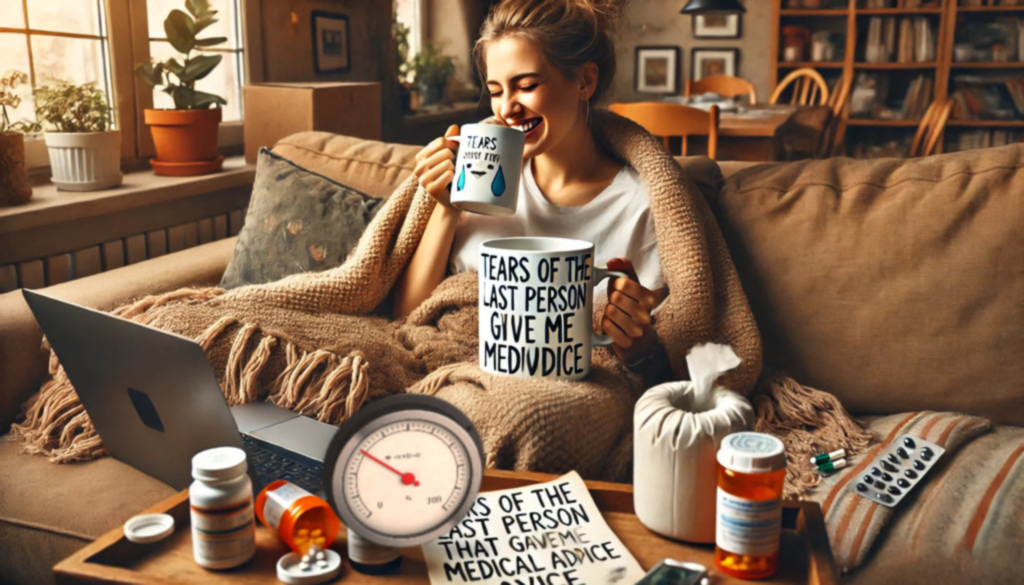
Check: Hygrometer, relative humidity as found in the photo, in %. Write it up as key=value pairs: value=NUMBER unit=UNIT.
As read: value=30 unit=%
